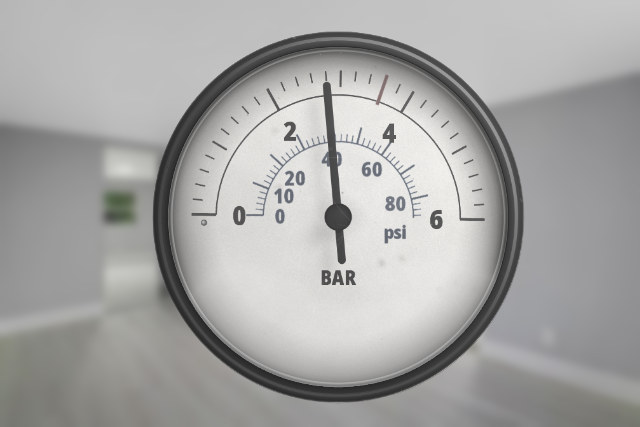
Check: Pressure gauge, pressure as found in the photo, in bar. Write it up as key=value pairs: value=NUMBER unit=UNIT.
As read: value=2.8 unit=bar
